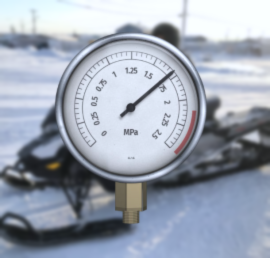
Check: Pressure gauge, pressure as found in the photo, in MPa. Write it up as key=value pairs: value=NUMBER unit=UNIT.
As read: value=1.7 unit=MPa
